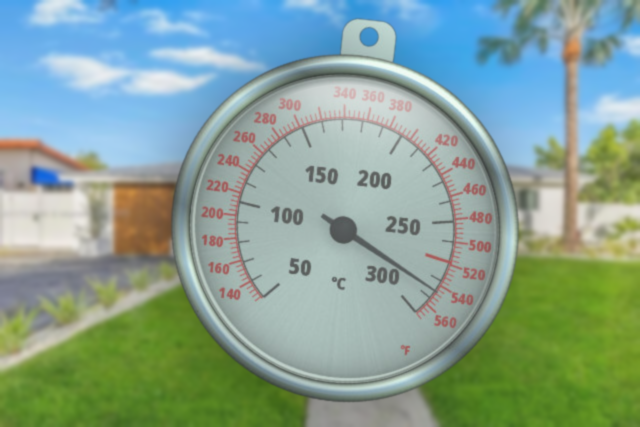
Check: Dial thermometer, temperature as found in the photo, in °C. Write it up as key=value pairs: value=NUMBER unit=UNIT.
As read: value=285 unit=°C
